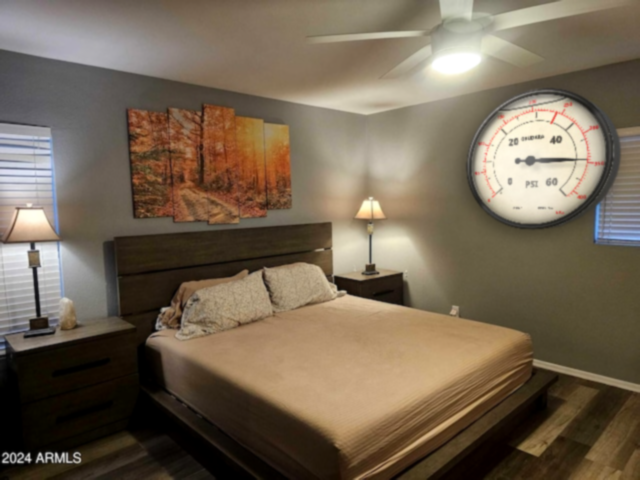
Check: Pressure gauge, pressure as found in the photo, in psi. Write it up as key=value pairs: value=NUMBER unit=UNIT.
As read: value=50 unit=psi
